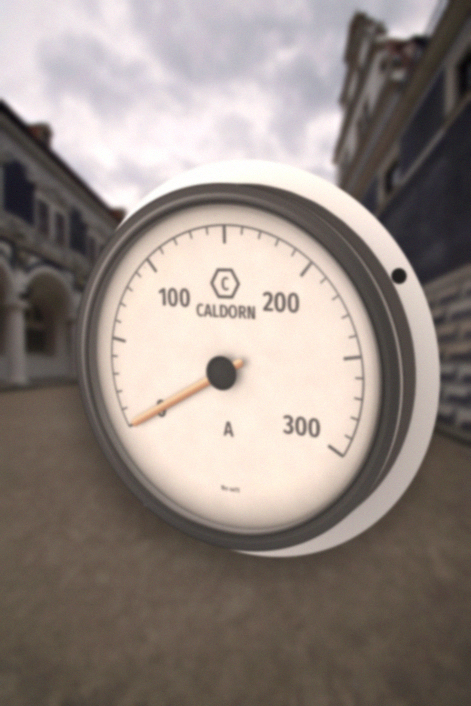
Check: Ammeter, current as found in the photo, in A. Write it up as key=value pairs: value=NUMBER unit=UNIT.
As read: value=0 unit=A
